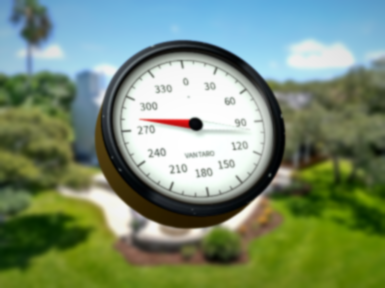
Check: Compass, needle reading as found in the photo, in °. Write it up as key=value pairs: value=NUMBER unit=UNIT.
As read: value=280 unit=°
